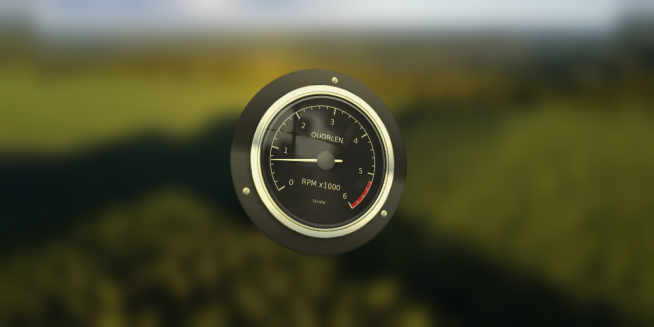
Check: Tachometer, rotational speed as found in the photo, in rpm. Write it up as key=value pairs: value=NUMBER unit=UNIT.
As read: value=700 unit=rpm
